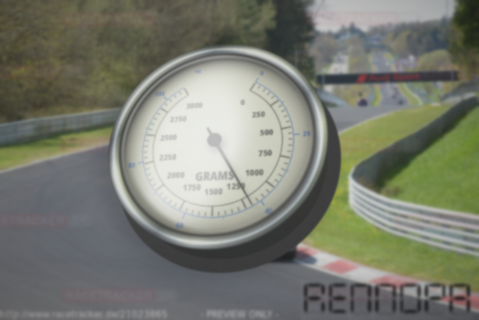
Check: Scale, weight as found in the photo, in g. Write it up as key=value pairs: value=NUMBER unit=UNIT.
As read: value=1200 unit=g
